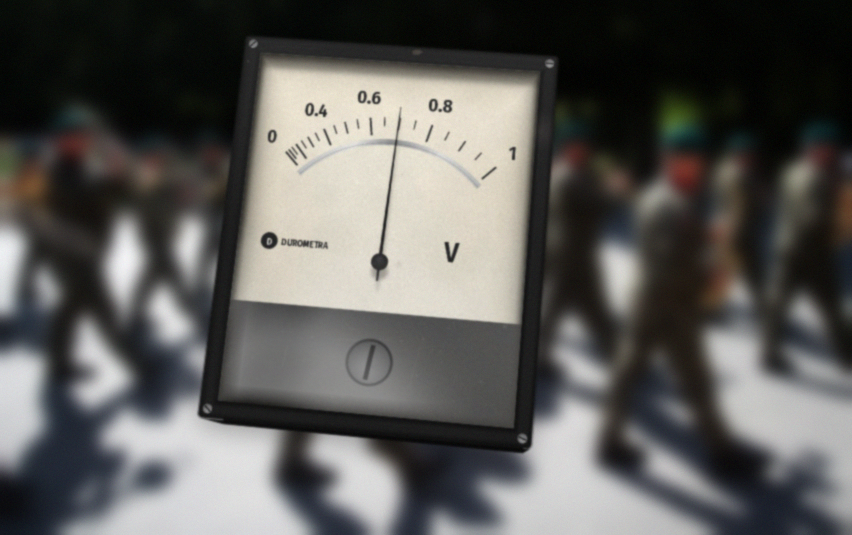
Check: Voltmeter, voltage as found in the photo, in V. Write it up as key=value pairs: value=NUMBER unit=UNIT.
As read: value=0.7 unit=V
